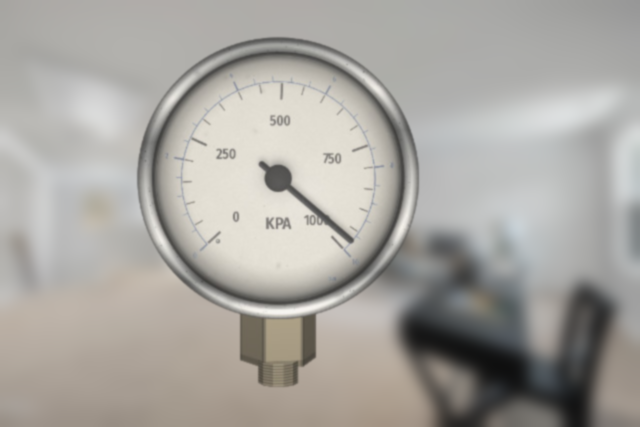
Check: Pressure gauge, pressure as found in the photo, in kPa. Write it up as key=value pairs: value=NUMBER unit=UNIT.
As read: value=975 unit=kPa
